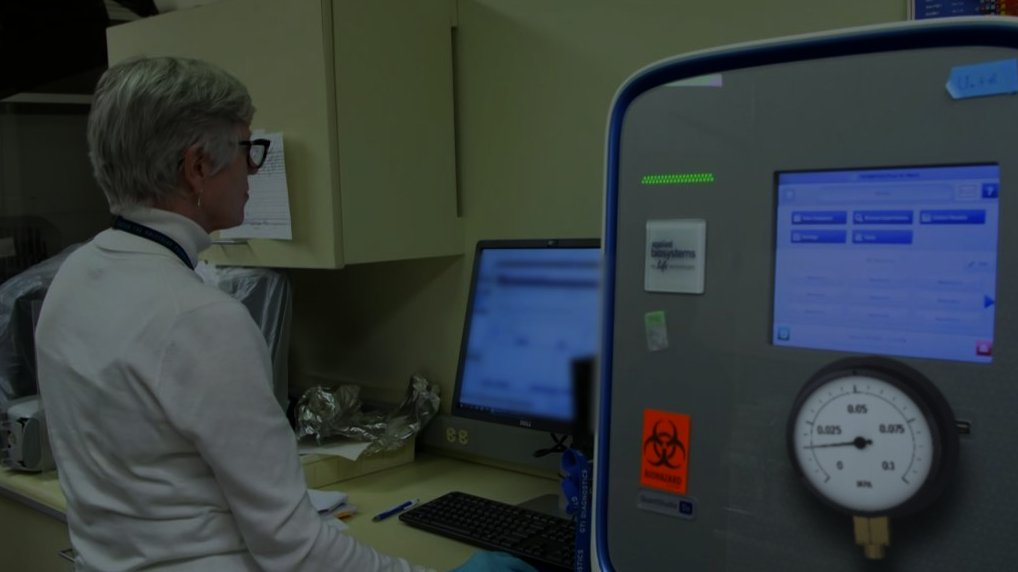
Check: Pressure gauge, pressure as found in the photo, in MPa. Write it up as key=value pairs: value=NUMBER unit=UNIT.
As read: value=0.015 unit=MPa
